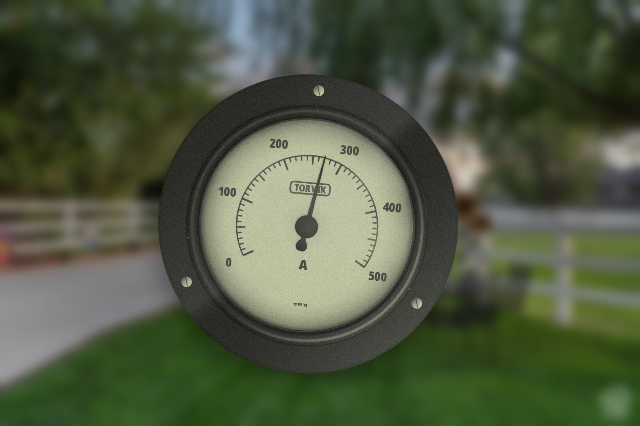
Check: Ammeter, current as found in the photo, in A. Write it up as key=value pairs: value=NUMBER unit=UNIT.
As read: value=270 unit=A
